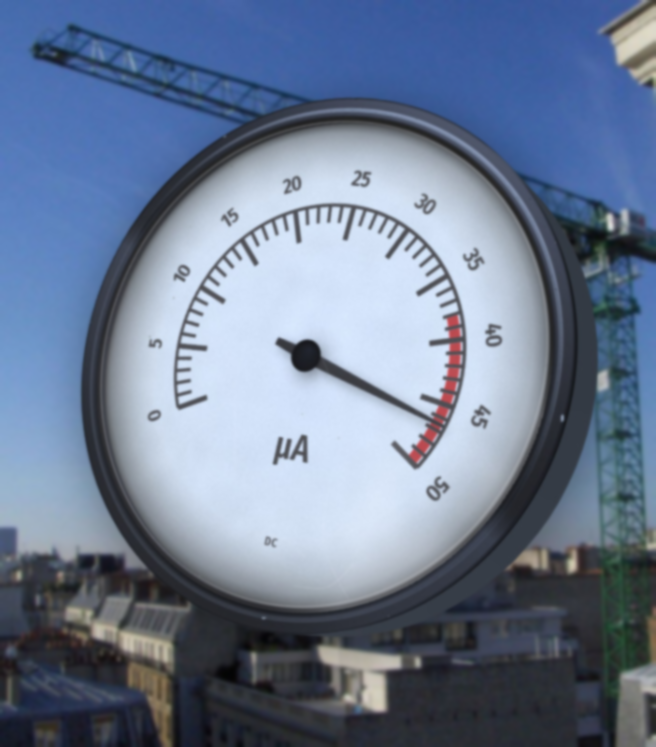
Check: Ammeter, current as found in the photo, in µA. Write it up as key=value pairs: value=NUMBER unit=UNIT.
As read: value=46.5 unit=µA
